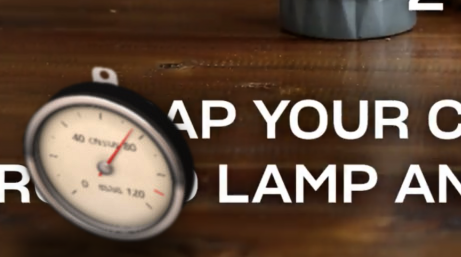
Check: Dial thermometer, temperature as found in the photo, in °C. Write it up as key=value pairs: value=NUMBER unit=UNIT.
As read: value=75 unit=°C
